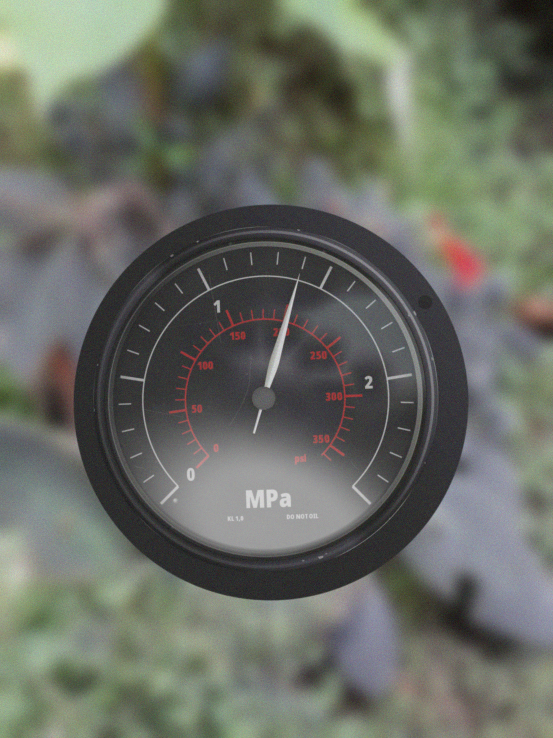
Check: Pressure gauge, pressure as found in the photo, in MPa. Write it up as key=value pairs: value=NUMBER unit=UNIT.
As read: value=1.4 unit=MPa
